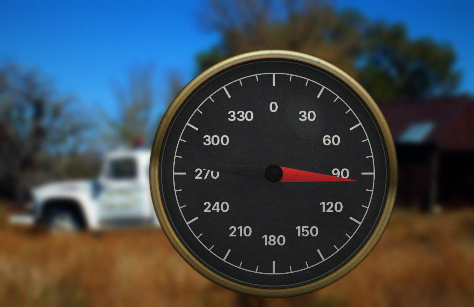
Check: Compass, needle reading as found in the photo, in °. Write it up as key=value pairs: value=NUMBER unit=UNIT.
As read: value=95 unit=°
